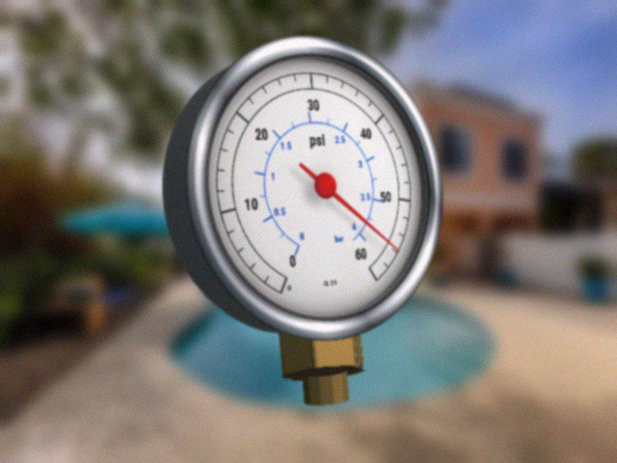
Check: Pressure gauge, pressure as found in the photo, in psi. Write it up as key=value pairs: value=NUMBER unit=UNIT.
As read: value=56 unit=psi
